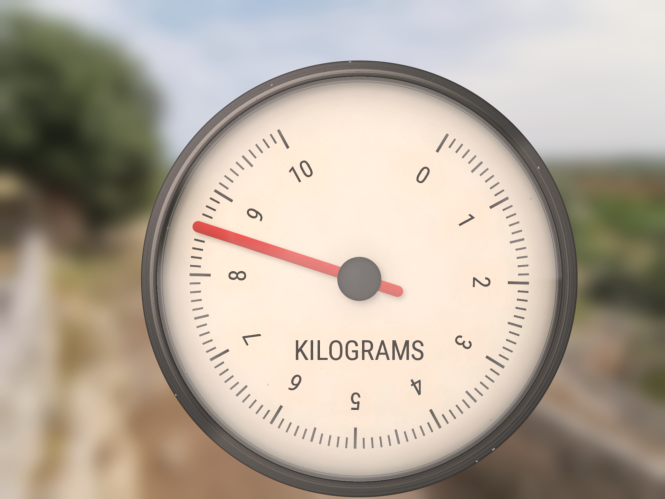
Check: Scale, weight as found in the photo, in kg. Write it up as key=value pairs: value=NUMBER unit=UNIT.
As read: value=8.55 unit=kg
